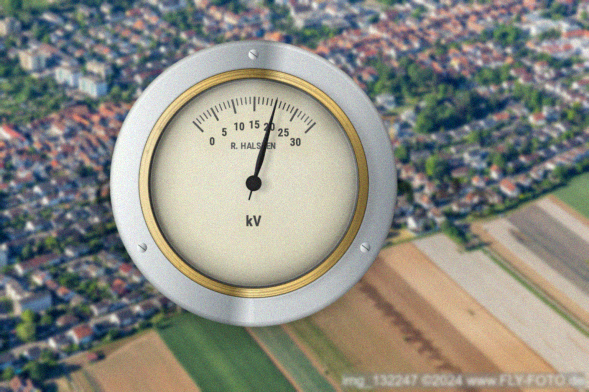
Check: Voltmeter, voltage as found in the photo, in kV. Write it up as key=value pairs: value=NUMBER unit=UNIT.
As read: value=20 unit=kV
